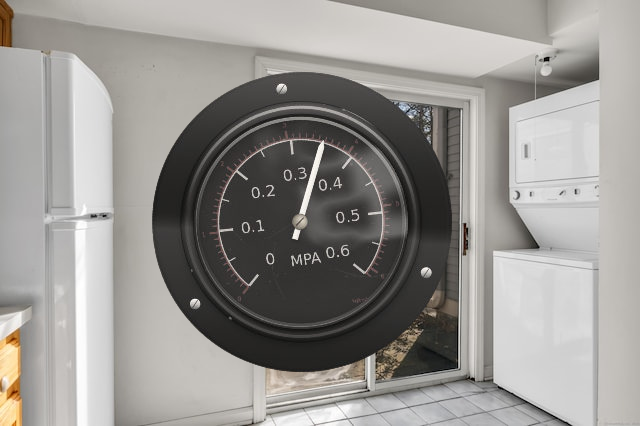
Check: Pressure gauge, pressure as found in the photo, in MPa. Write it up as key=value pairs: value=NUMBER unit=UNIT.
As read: value=0.35 unit=MPa
